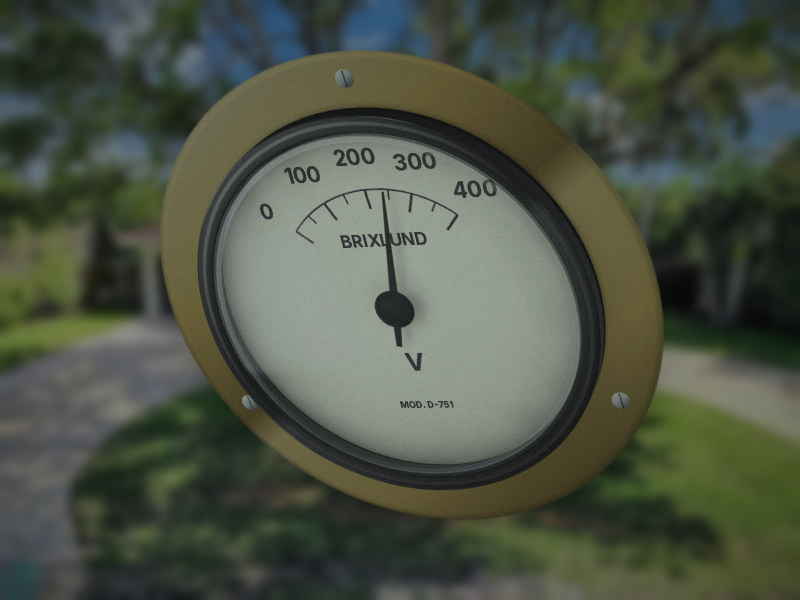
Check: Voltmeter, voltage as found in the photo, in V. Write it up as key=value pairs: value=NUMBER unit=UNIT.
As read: value=250 unit=V
